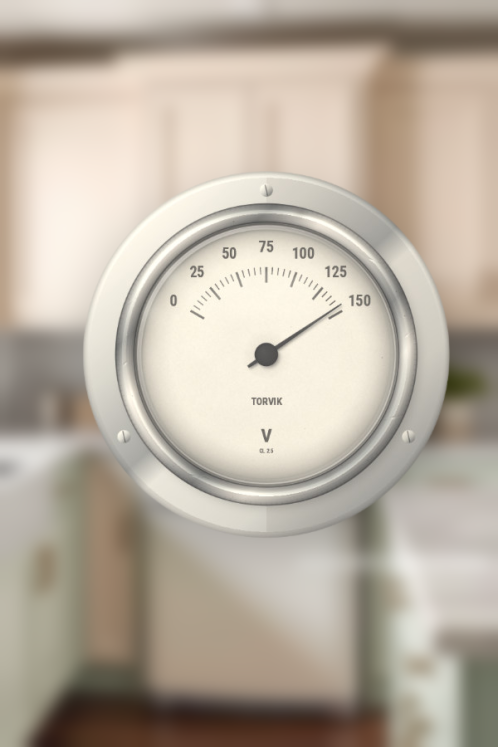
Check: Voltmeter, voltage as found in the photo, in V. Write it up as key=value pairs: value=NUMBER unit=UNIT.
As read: value=145 unit=V
